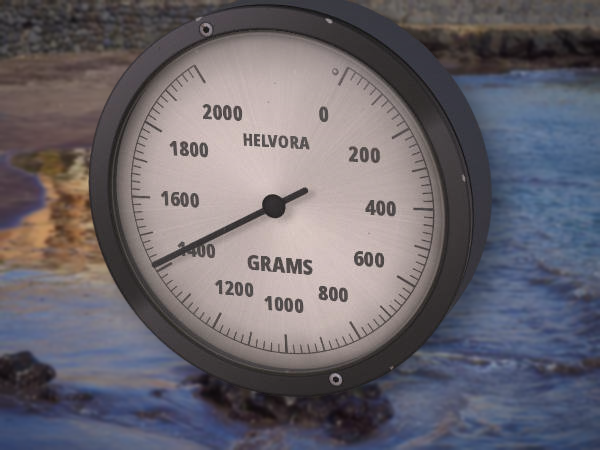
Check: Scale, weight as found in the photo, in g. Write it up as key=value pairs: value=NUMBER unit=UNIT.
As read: value=1420 unit=g
